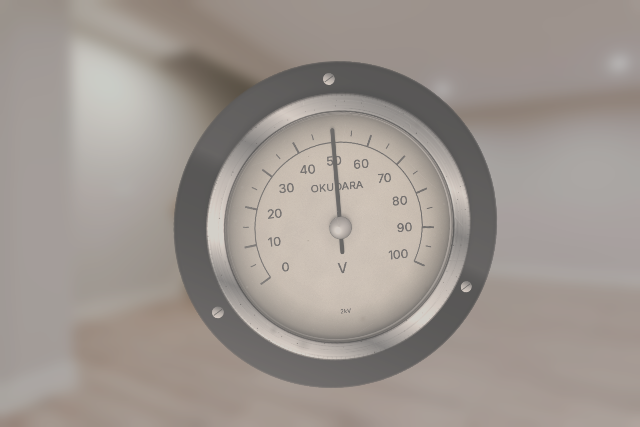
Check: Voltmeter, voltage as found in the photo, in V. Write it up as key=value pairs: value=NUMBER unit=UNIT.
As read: value=50 unit=V
